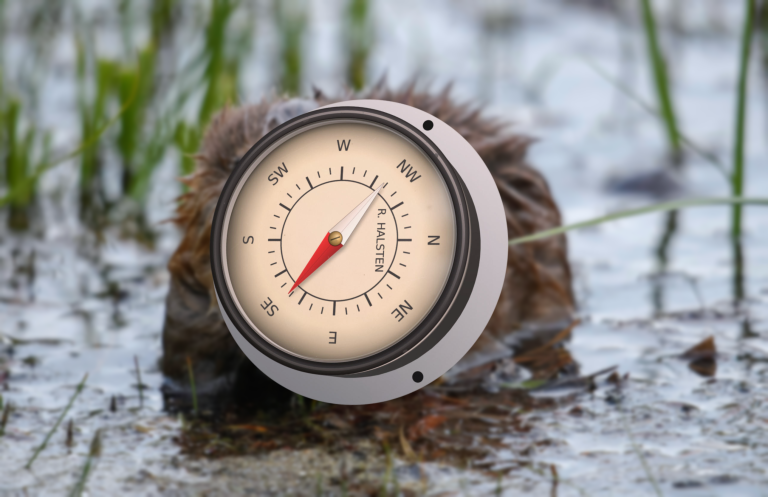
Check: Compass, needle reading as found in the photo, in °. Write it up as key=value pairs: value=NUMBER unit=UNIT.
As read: value=130 unit=°
